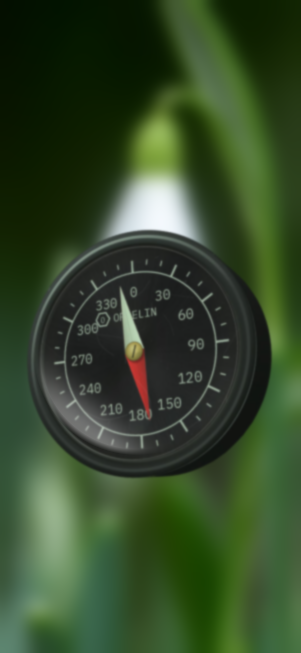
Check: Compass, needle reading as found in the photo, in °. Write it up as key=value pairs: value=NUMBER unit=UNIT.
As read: value=170 unit=°
